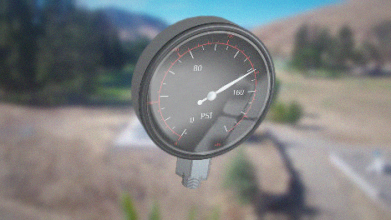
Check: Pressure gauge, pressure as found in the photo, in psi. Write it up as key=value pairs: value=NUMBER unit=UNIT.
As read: value=140 unit=psi
